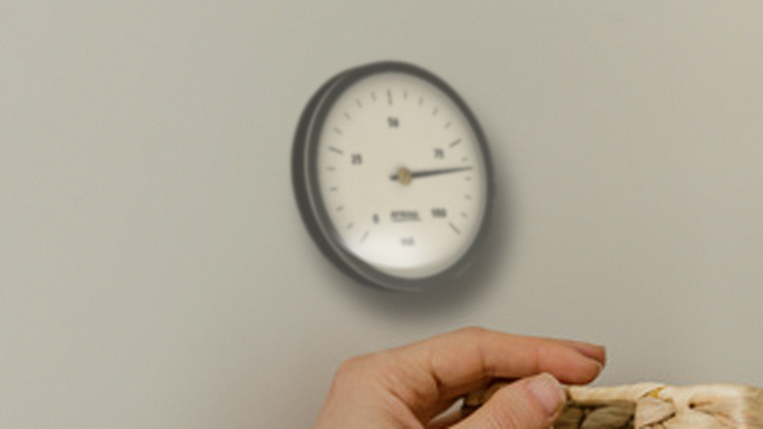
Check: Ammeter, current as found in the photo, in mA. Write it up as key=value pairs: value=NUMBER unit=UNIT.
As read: value=82.5 unit=mA
